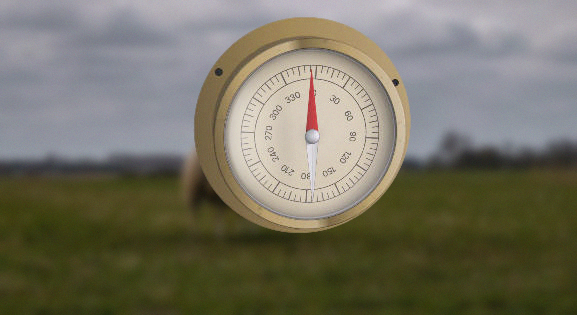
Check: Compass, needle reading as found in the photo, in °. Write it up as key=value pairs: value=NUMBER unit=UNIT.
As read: value=355 unit=°
